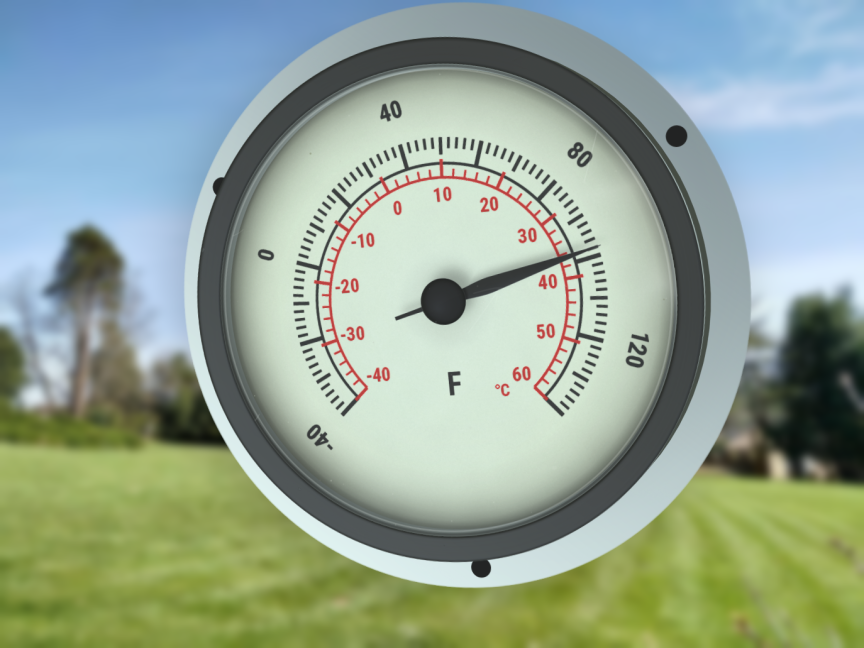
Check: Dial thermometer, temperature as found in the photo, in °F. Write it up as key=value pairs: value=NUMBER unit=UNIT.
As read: value=98 unit=°F
